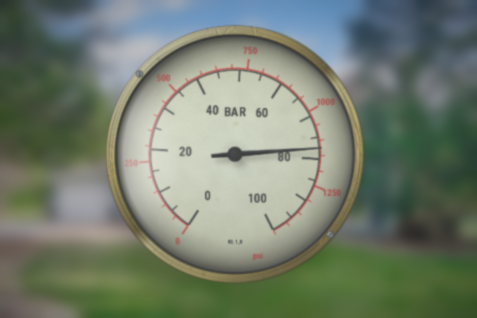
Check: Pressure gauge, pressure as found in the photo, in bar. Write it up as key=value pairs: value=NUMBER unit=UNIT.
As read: value=77.5 unit=bar
